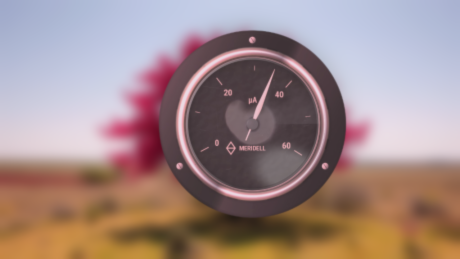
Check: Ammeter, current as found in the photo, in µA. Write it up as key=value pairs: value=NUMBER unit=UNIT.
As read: value=35 unit=µA
